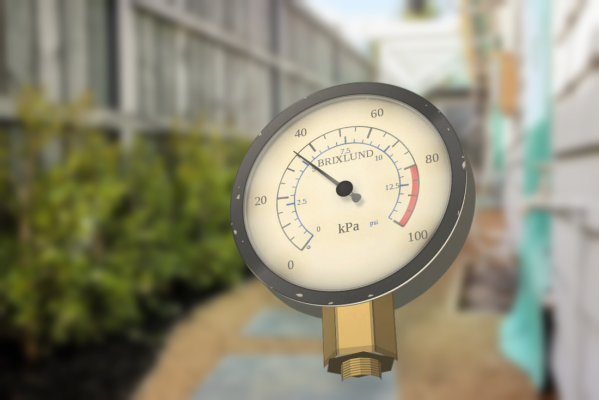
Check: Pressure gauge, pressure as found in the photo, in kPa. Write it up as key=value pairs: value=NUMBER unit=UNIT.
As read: value=35 unit=kPa
